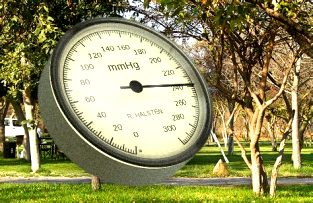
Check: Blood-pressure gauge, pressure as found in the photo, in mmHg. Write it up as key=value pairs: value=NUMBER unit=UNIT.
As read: value=240 unit=mmHg
